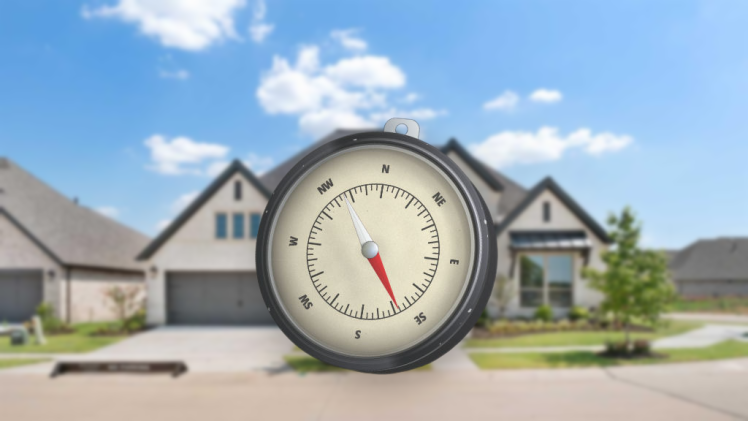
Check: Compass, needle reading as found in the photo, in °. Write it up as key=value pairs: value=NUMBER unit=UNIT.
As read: value=145 unit=°
